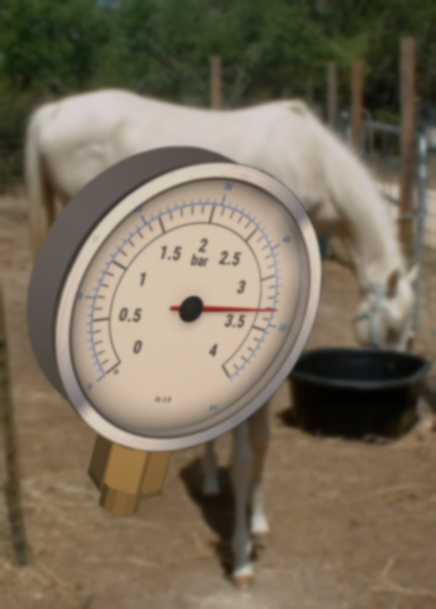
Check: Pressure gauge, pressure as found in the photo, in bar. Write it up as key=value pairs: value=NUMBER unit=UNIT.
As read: value=3.3 unit=bar
